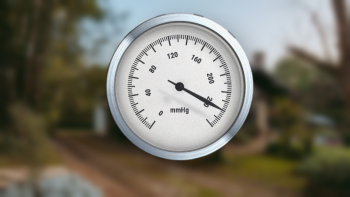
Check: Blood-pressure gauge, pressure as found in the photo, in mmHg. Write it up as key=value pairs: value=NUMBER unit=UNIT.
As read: value=240 unit=mmHg
